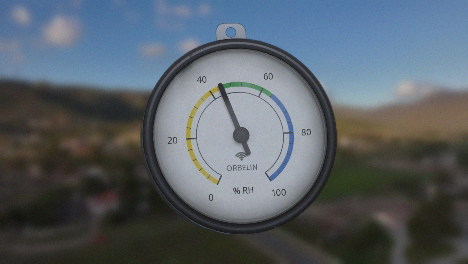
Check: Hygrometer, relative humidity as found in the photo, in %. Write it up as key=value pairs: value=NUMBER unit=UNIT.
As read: value=44 unit=%
